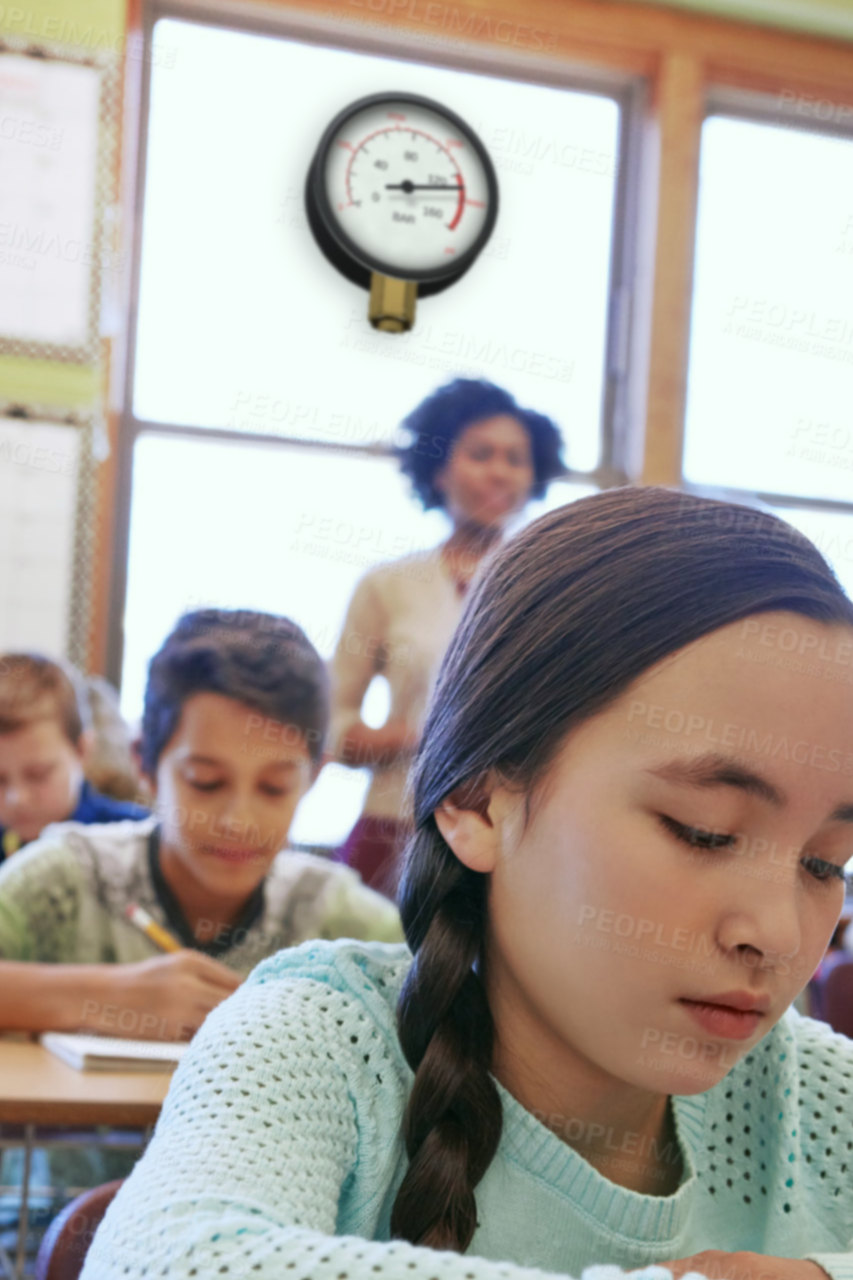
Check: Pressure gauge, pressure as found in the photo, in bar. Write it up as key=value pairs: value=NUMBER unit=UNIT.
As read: value=130 unit=bar
